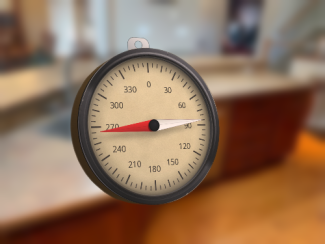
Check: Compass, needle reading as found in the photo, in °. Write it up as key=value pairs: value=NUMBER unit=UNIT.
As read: value=265 unit=°
